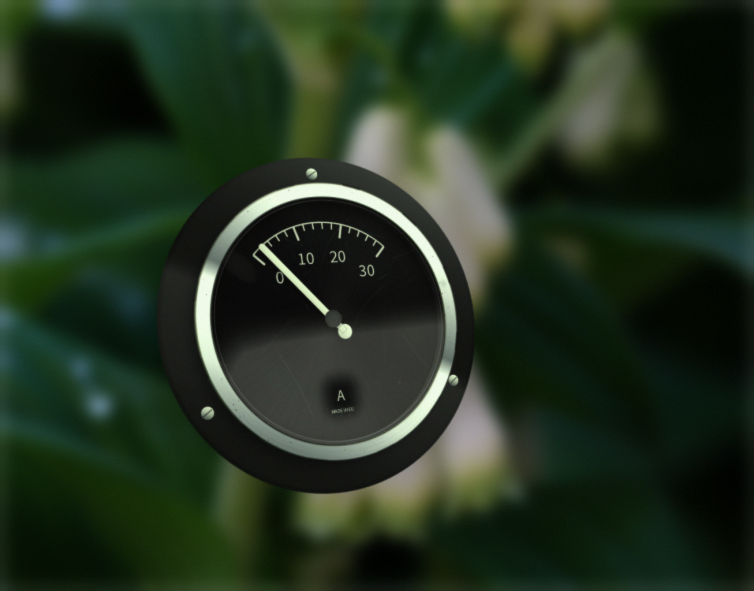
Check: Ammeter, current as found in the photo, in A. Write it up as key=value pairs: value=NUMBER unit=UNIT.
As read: value=2 unit=A
